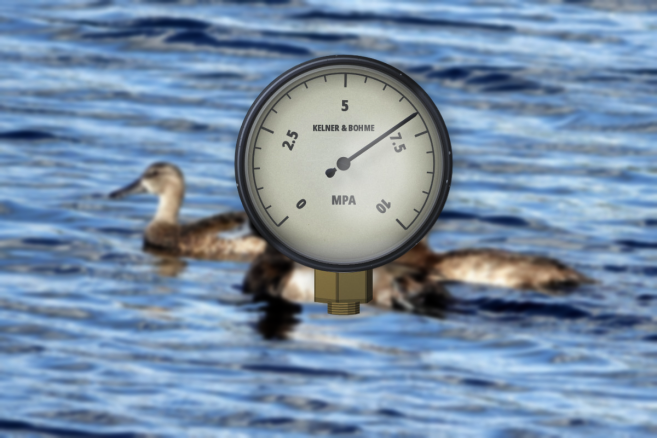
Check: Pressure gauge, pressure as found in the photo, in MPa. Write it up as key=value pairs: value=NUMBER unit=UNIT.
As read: value=7 unit=MPa
